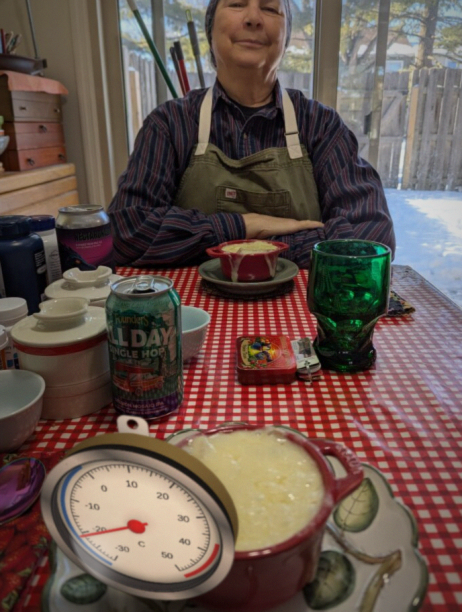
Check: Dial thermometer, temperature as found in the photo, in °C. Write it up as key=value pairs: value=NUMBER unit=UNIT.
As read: value=-20 unit=°C
